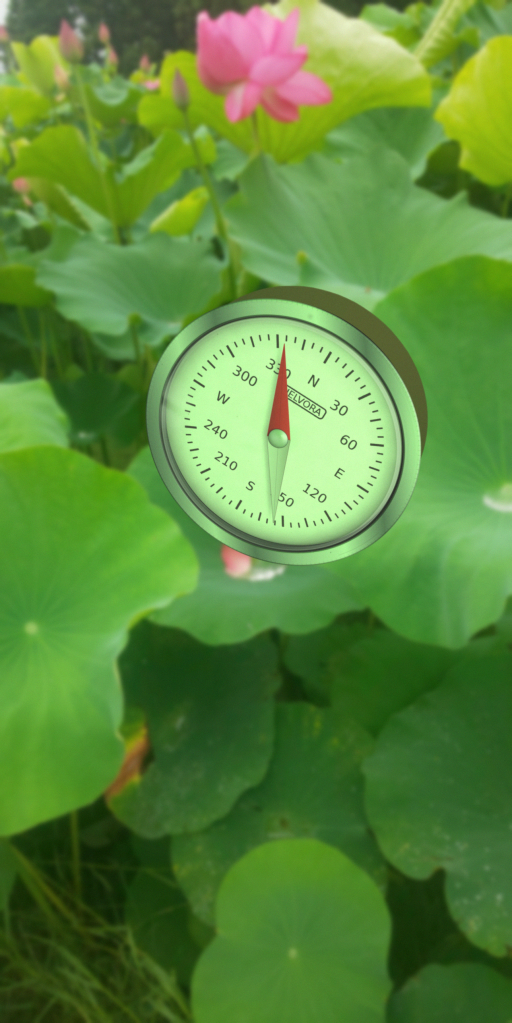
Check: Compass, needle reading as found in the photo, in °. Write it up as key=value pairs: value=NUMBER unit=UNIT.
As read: value=335 unit=°
